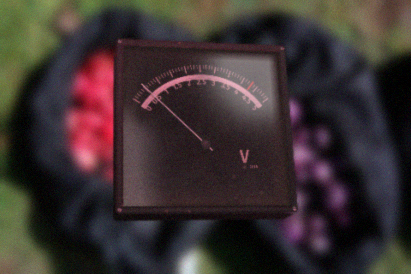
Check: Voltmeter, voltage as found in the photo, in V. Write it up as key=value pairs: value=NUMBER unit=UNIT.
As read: value=0.5 unit=V
